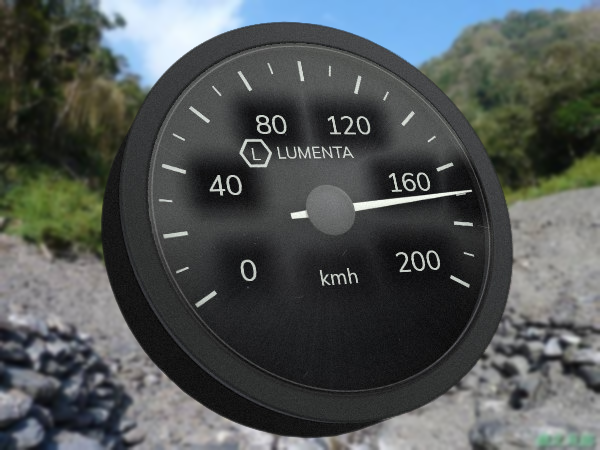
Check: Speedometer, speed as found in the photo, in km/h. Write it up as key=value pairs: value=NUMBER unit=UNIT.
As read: value=170 unit=km/h
